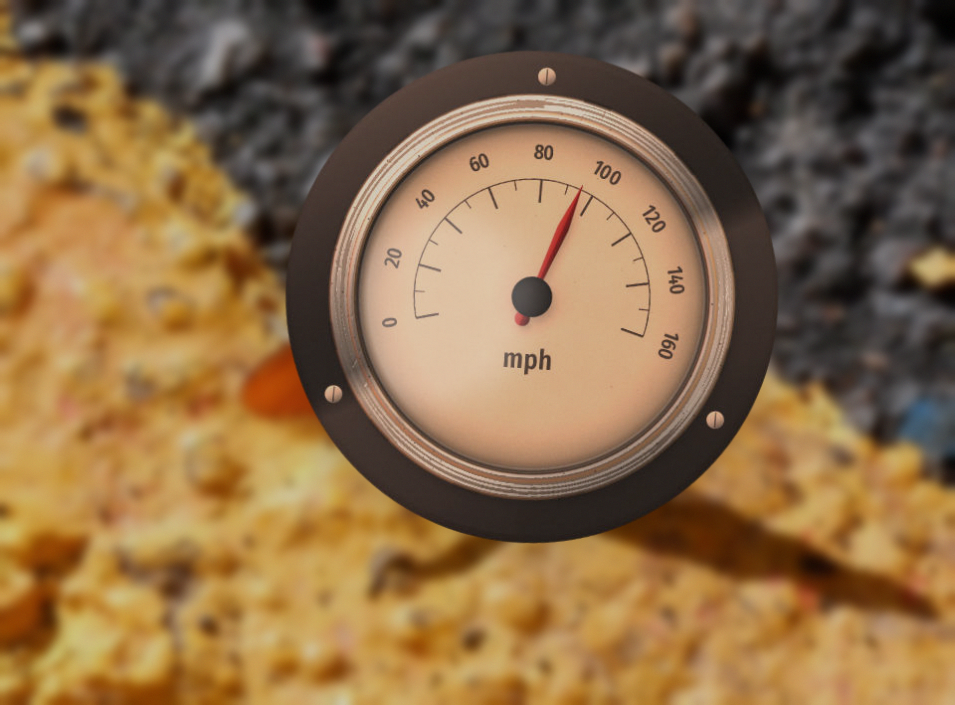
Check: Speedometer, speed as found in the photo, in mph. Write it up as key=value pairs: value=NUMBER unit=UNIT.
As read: value=95 unit=mph
